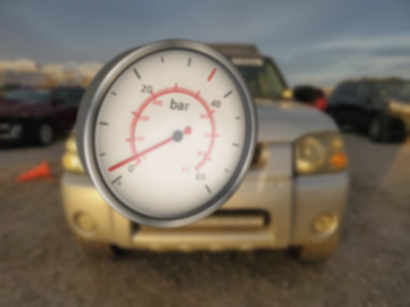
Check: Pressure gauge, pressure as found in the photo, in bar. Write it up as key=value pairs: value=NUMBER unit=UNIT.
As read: value=2.5 unit=bar
